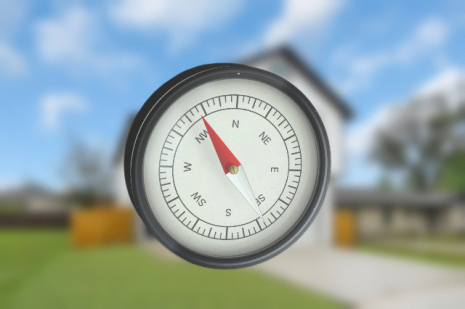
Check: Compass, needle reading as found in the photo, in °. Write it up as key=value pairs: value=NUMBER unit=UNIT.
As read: value=325 unit=°
